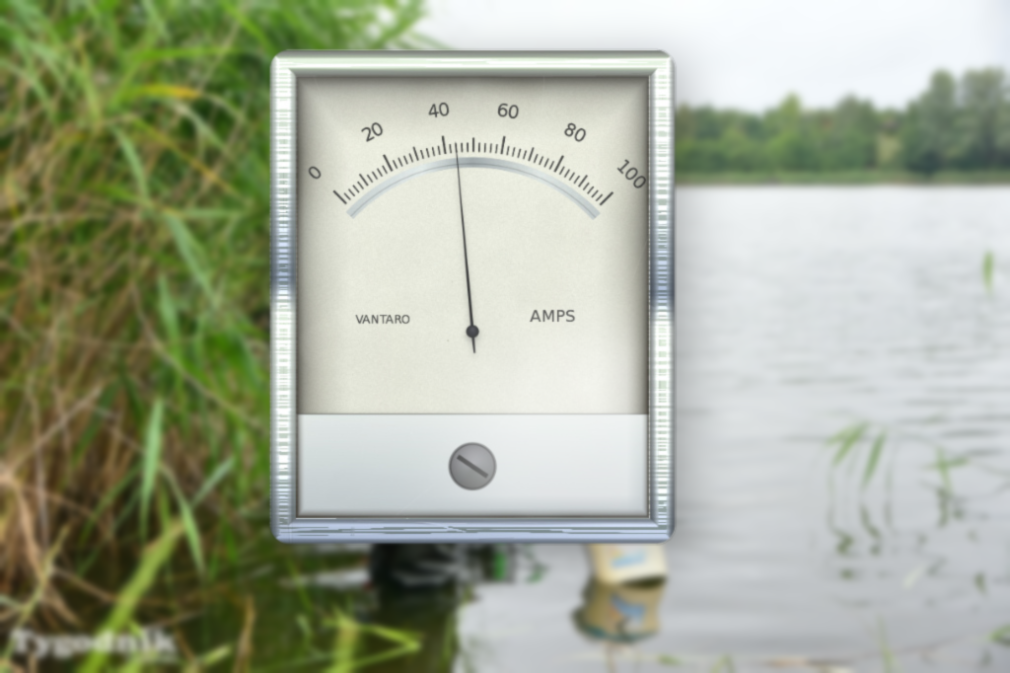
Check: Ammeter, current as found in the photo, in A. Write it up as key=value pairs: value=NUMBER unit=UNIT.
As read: value=44 unit=A
